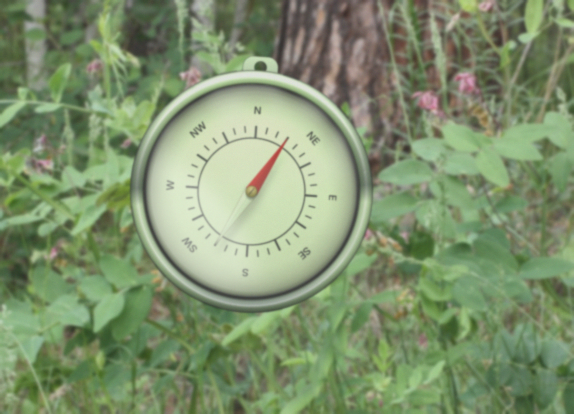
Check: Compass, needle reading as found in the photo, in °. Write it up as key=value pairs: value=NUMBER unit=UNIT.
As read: value=30 unit=°
